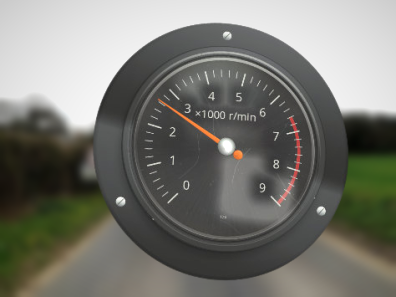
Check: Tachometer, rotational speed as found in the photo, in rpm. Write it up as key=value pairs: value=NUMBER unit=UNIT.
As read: value=2600 unit=rpm
